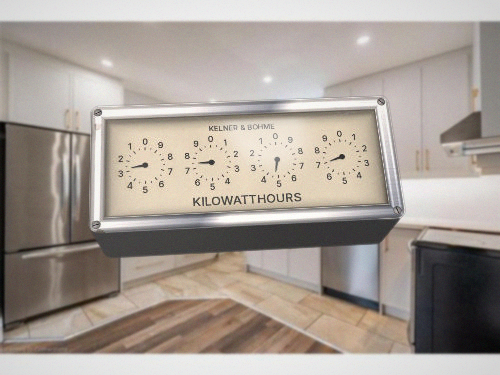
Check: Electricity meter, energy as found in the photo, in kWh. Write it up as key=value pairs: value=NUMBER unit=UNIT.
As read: value=2747 unit=kWh
